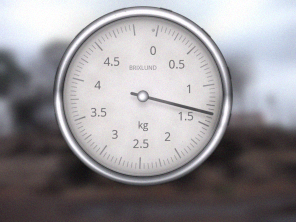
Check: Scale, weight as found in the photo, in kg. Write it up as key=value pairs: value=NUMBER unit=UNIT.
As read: value=1.35 unit=kg
